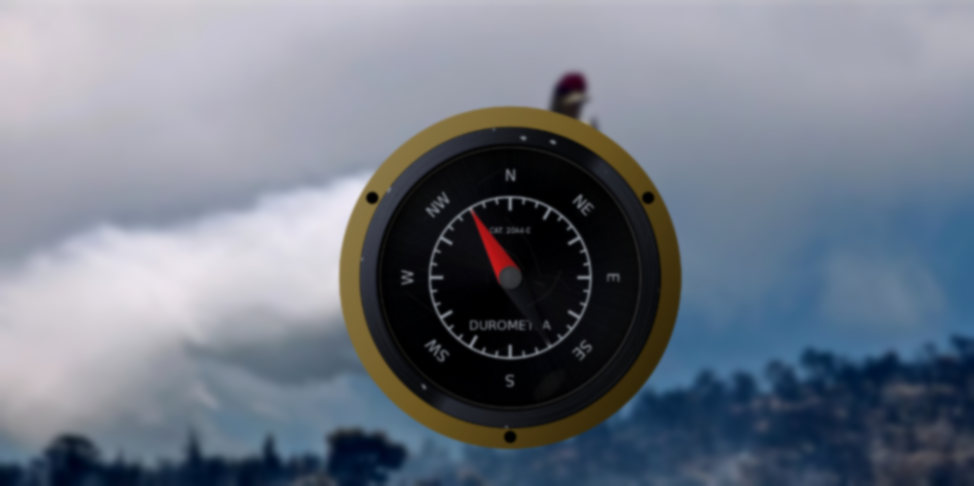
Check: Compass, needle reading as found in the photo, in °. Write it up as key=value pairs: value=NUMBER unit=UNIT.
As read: value=330 unit=°
